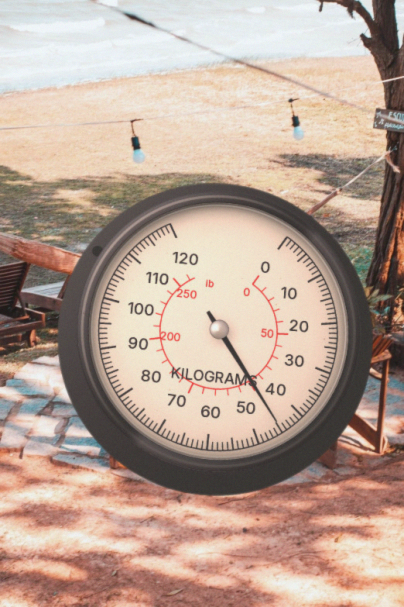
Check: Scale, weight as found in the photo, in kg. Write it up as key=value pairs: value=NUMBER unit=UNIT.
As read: value=45 unit=kg
